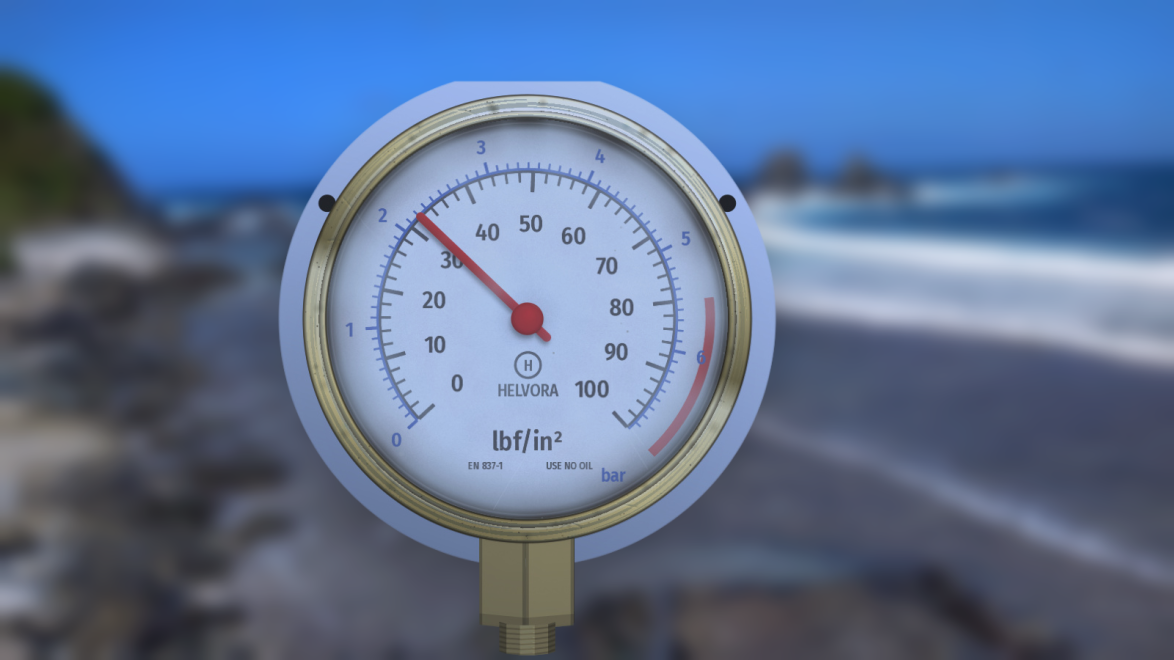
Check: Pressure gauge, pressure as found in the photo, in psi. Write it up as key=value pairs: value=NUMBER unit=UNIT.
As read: value=32 unit=psi
